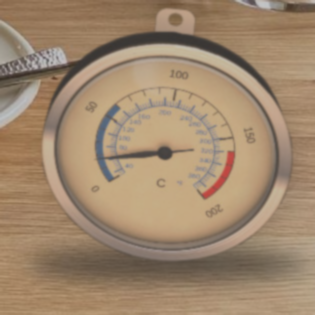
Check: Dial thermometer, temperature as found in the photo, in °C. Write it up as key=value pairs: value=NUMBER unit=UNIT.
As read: value=20 unit=°C
